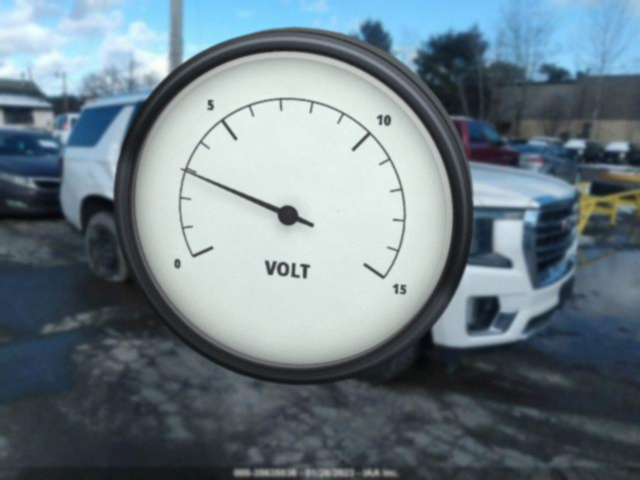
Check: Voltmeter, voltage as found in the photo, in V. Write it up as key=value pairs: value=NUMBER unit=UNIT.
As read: value=3 unit=V
